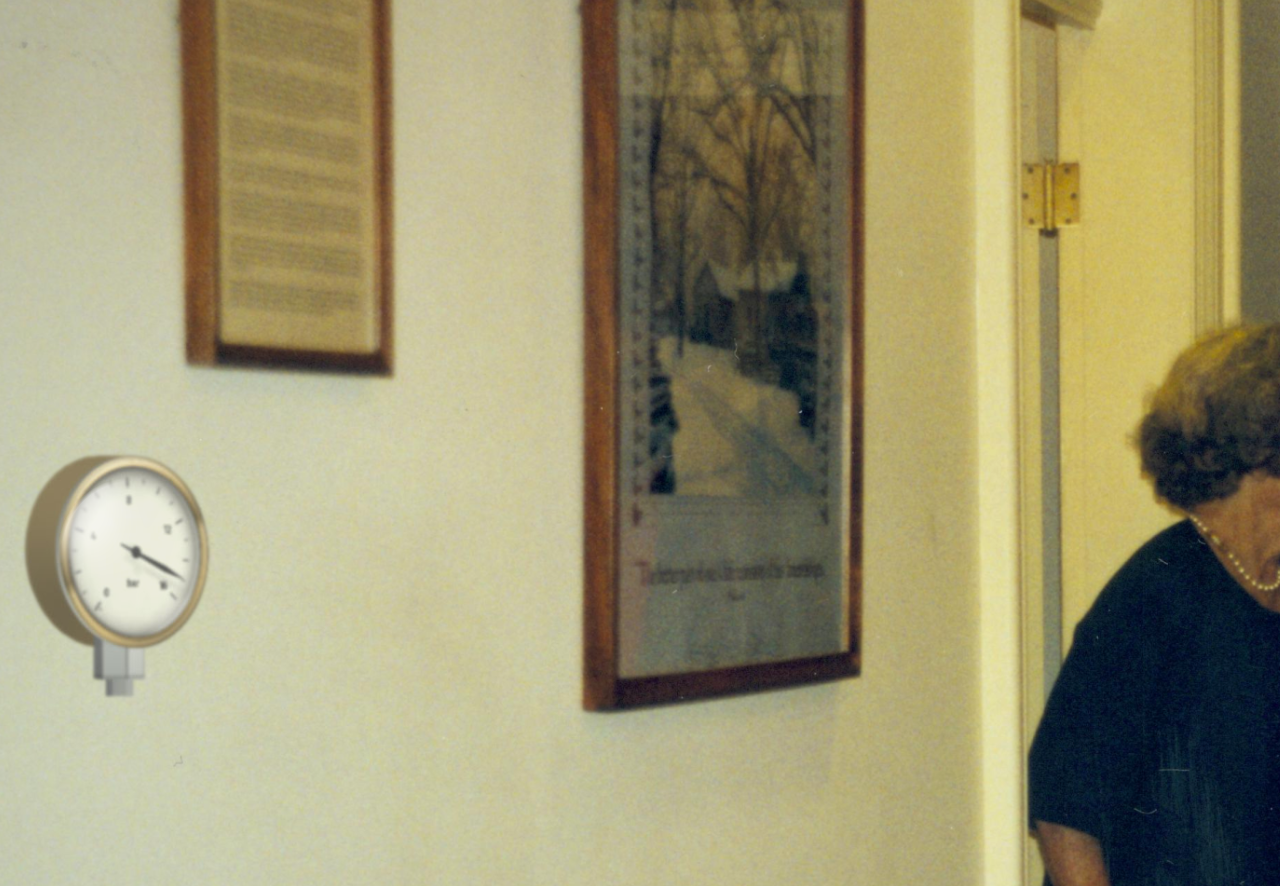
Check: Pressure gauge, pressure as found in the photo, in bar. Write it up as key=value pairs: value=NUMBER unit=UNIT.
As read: value=15 unit=bar
